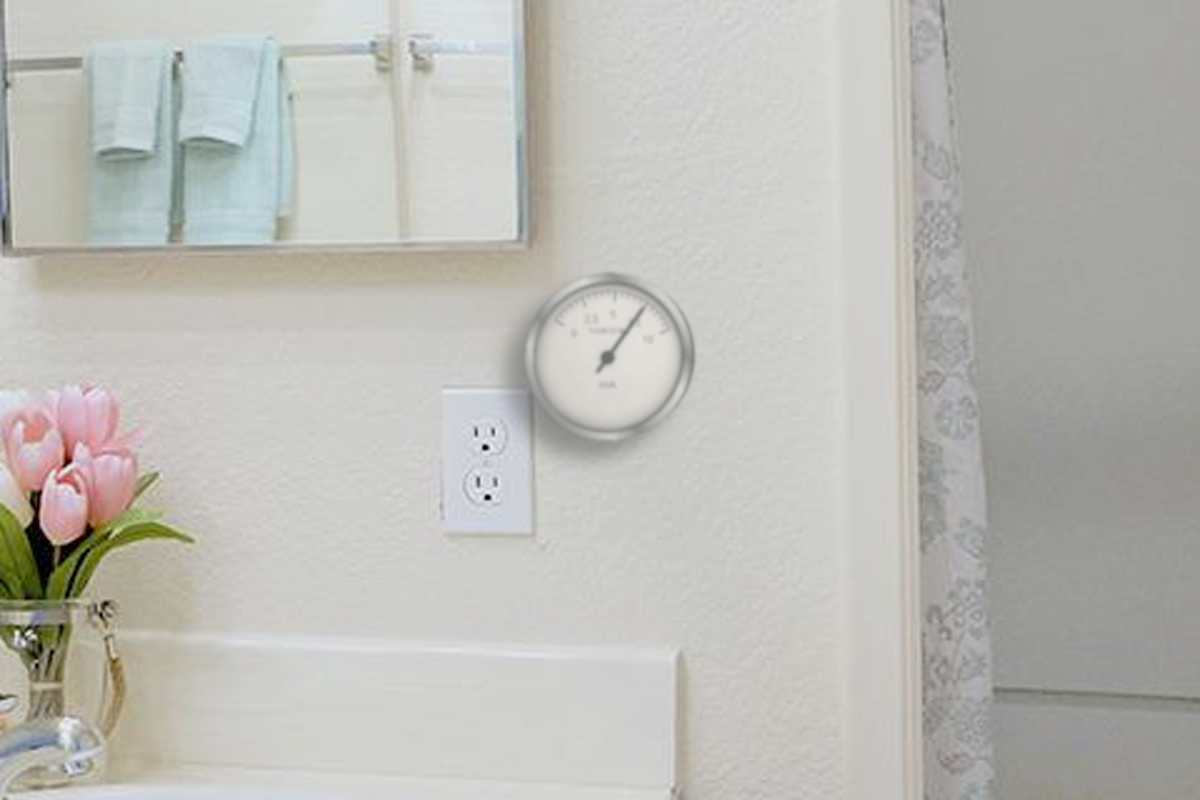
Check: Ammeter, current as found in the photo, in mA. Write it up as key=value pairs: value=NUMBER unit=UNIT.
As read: value=7.5 unit=mA
